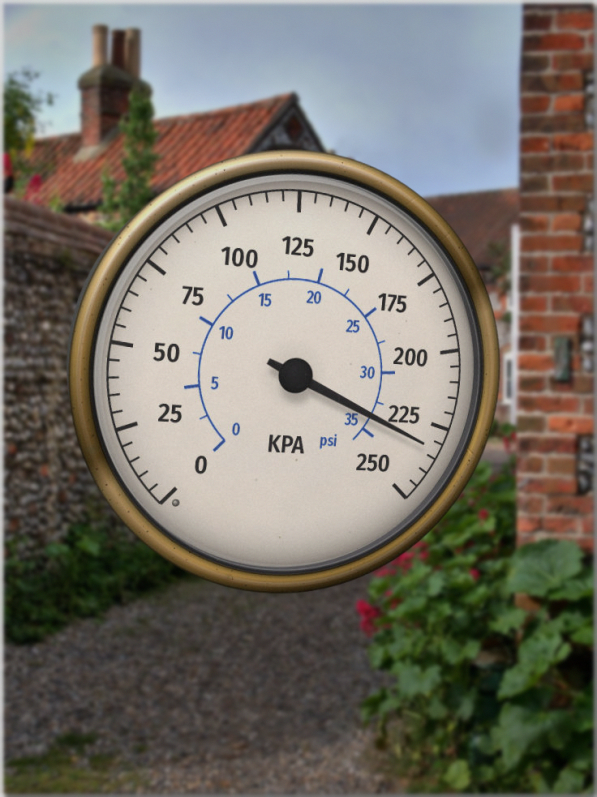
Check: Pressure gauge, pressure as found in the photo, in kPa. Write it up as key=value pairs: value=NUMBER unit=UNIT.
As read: value=232.5 unit=kPa
